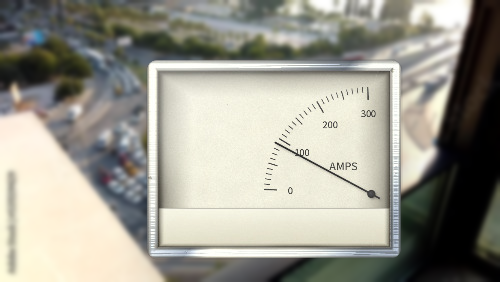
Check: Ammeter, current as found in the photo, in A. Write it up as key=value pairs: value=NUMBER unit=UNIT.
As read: value=90 unit=A
